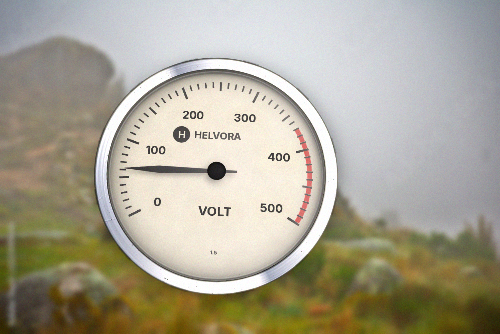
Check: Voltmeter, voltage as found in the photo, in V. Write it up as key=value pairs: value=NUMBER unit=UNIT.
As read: value=60 unit=V
